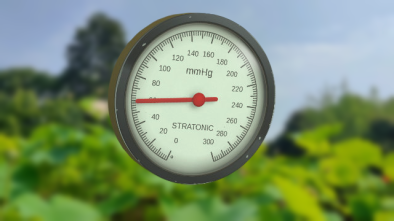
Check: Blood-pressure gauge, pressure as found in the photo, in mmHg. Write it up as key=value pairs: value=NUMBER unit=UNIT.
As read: value=60 unit=mmHg
